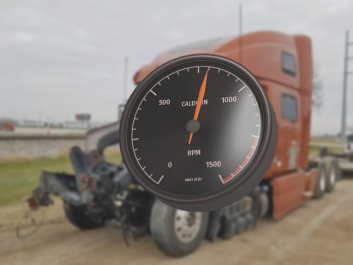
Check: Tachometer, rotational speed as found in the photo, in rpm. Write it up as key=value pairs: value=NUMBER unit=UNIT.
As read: value=800 unit=rpm
